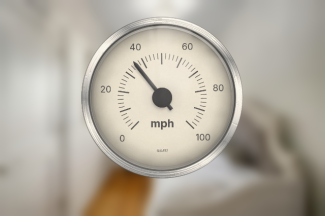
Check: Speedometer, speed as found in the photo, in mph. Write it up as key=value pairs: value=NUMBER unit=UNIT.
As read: value=36 unit=mph
